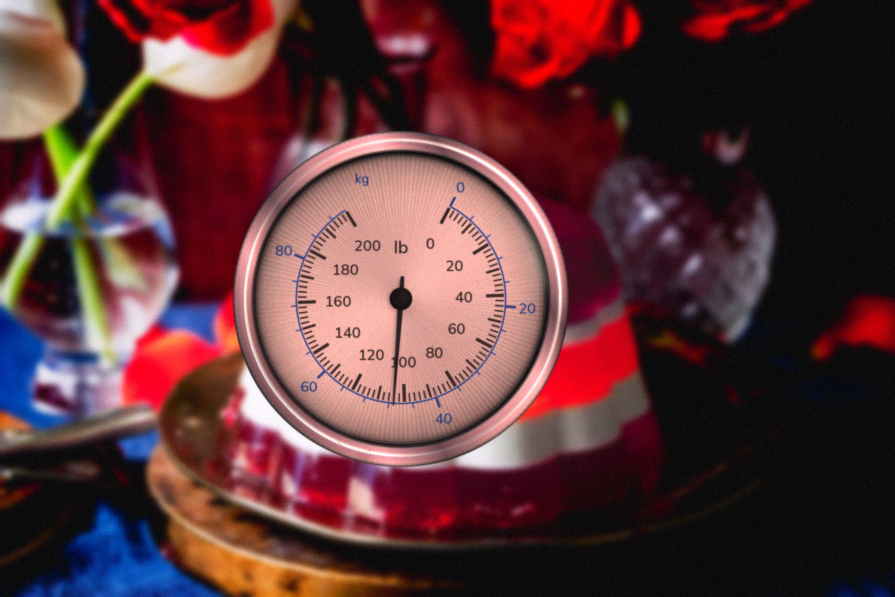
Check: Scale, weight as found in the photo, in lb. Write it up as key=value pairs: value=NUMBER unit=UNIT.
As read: value=104 unit=lb
